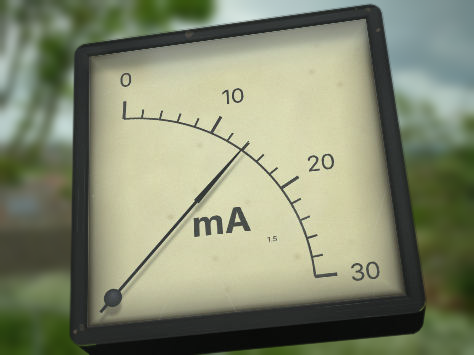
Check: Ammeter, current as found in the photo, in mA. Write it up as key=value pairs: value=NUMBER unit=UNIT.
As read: value=14 unit=mA
